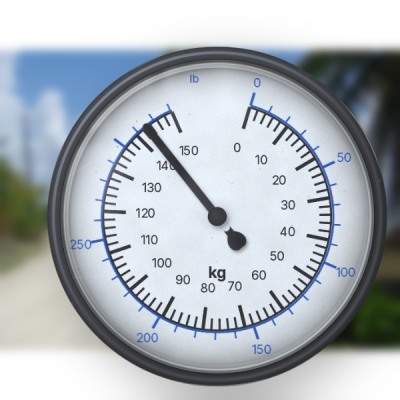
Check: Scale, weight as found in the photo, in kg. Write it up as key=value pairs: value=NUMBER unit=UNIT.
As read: value=143 unit=kg
